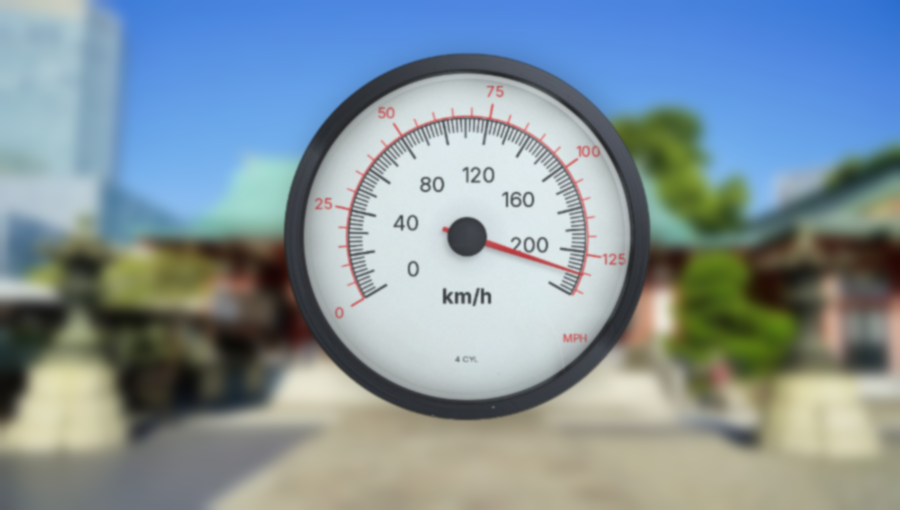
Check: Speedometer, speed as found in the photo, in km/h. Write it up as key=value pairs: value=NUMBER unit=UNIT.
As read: value=210 unit=km/h
